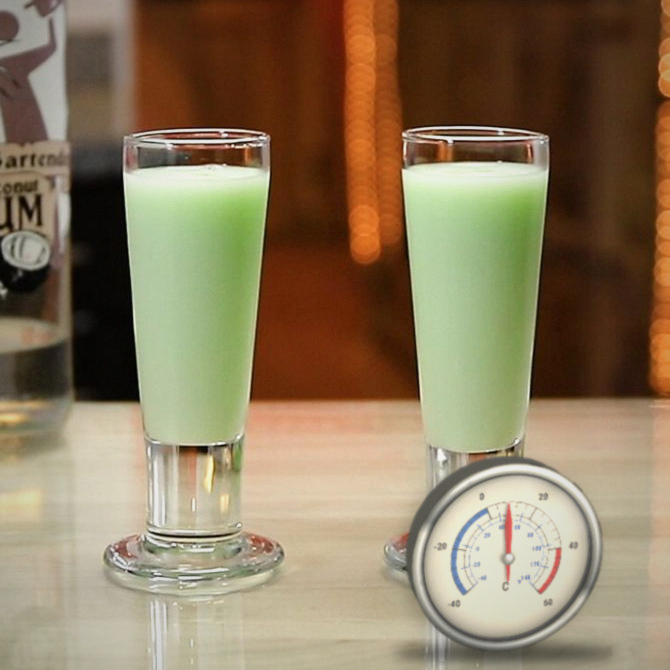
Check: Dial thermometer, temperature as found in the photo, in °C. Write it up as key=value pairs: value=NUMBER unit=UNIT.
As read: value=8 unit=°C
